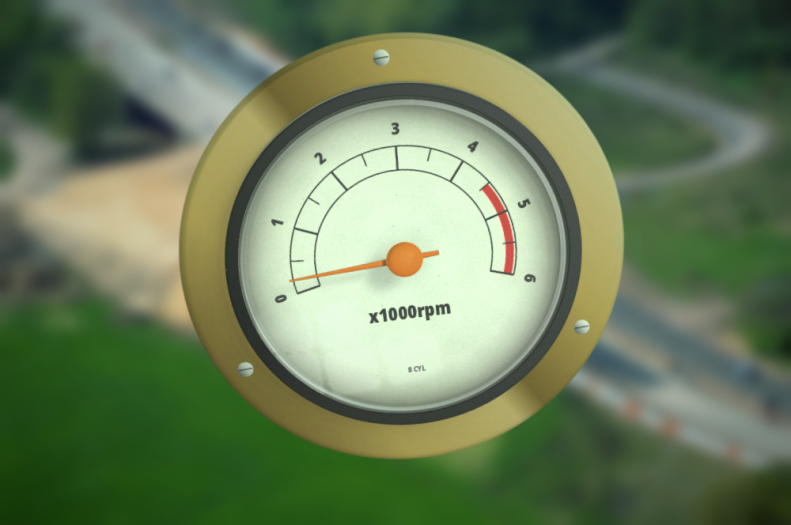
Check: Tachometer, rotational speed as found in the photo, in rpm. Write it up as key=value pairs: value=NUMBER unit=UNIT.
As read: value=250 unit=rpm
